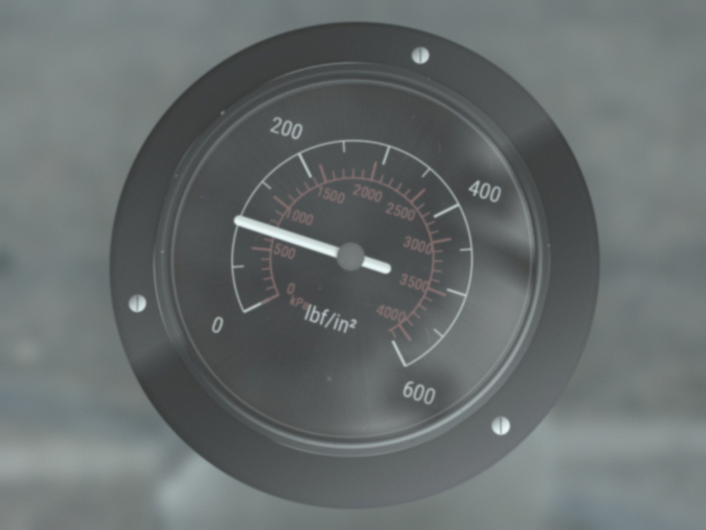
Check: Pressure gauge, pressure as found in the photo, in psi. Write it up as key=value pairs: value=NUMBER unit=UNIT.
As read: value=100 unit=psi
